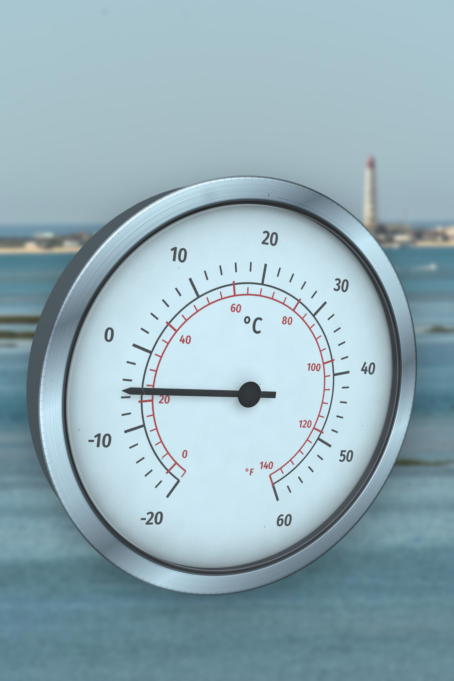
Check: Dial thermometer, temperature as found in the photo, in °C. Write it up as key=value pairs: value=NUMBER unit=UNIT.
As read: value=-5 unit=°C
